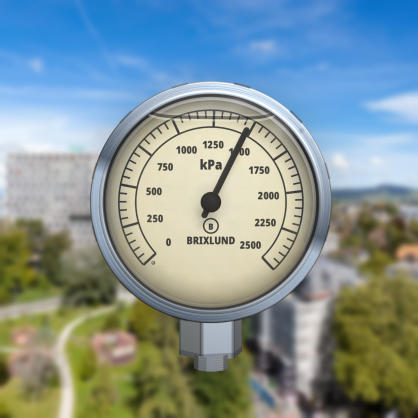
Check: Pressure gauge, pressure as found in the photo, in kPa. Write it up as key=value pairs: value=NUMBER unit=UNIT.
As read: value=1475 unit=kPa
